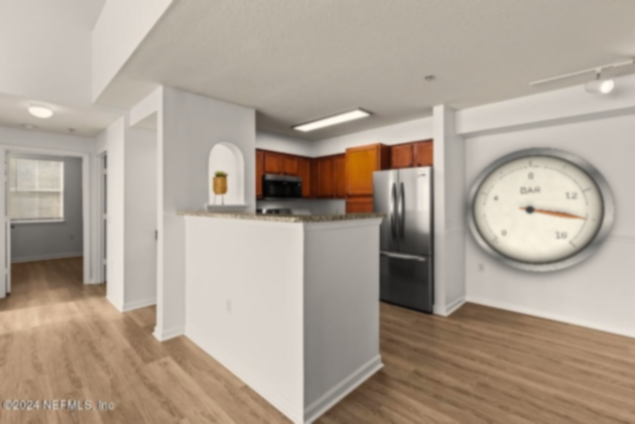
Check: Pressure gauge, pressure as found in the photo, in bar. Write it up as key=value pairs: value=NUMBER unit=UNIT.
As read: value=14 unit=bar
